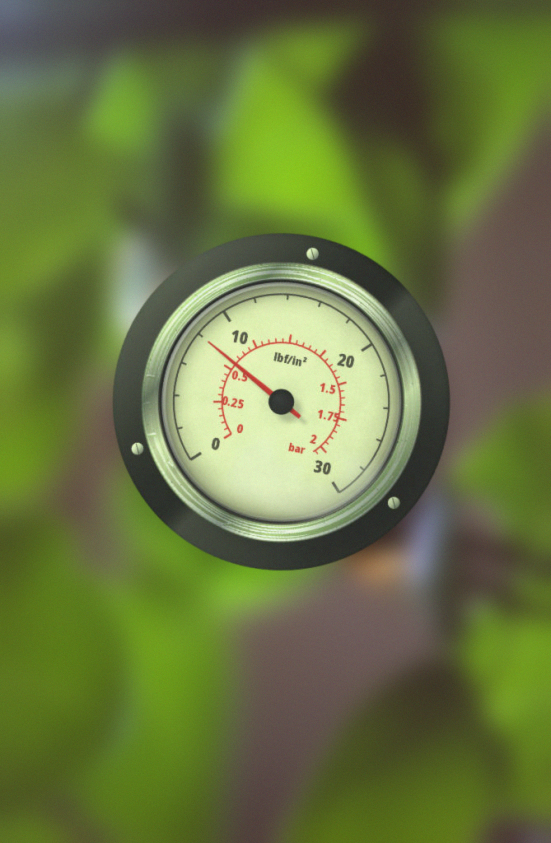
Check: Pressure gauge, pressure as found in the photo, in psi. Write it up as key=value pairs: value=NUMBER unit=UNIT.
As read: value=8 unit=psi
